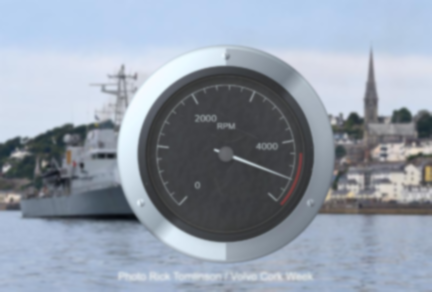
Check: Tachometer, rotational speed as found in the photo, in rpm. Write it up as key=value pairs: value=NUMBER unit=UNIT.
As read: value=4600 unit=rpm
